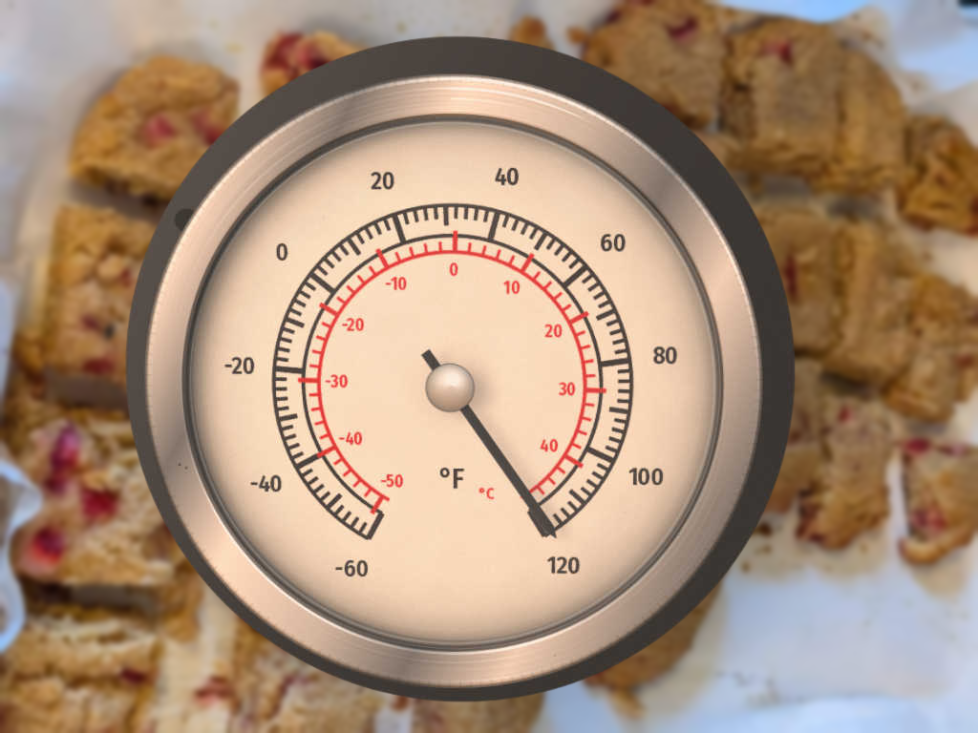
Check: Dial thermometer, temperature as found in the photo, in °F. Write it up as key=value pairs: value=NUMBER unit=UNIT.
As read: value=118 unit=°F
